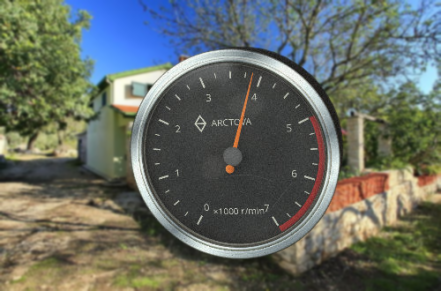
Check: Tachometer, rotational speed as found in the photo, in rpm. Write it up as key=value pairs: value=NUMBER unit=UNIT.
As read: value=3875 unit=rpm
